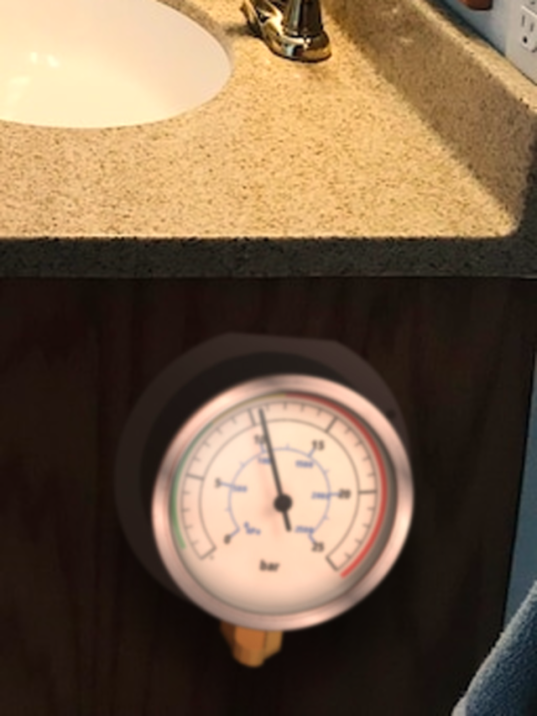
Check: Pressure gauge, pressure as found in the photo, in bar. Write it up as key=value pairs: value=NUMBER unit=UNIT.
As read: value=10.5 unit=bar
